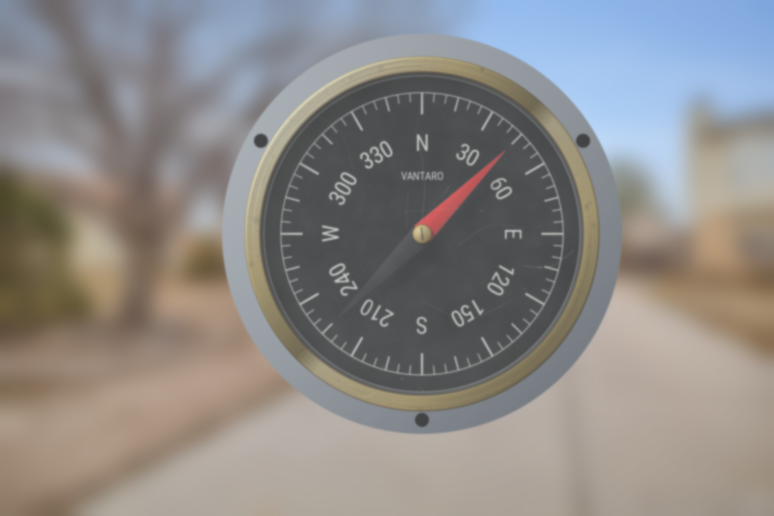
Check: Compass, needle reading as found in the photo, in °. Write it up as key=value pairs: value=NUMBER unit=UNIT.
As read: value=45 unit=°
